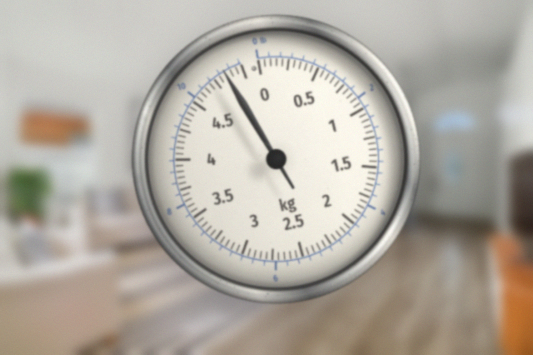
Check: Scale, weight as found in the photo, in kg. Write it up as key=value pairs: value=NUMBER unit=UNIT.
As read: value=4.85 unit=kg
